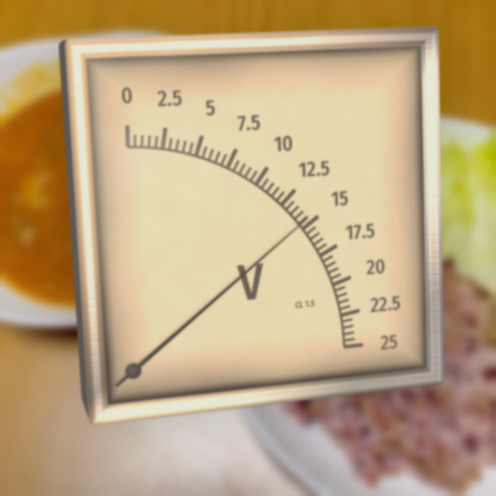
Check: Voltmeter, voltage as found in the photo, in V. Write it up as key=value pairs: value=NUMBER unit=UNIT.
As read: value=14.5 unit=V
